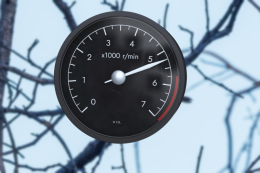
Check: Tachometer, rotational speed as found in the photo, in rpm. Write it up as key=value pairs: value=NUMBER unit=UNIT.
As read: value=5250 unit=rpm
